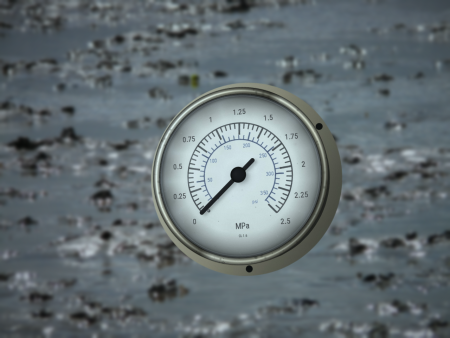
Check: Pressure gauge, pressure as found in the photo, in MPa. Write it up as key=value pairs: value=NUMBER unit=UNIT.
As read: value=0 unit=MPa
